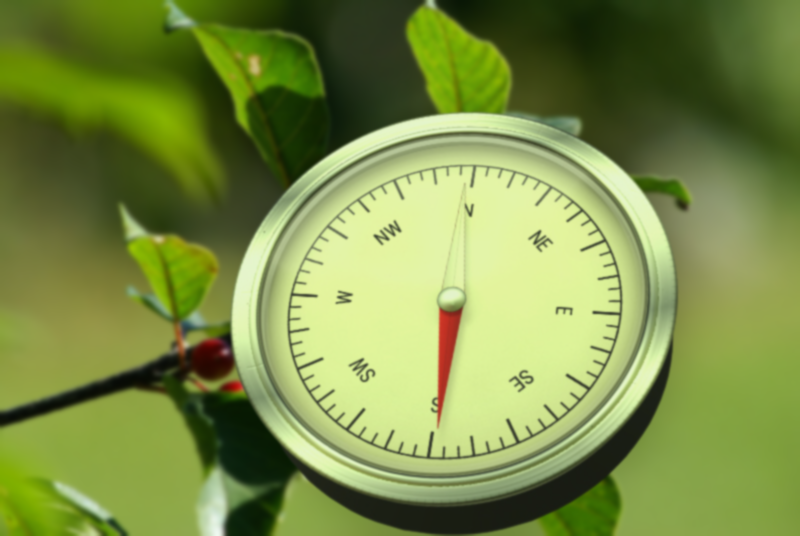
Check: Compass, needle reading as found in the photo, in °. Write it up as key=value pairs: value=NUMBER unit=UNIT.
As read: value=177.5 unit=°
